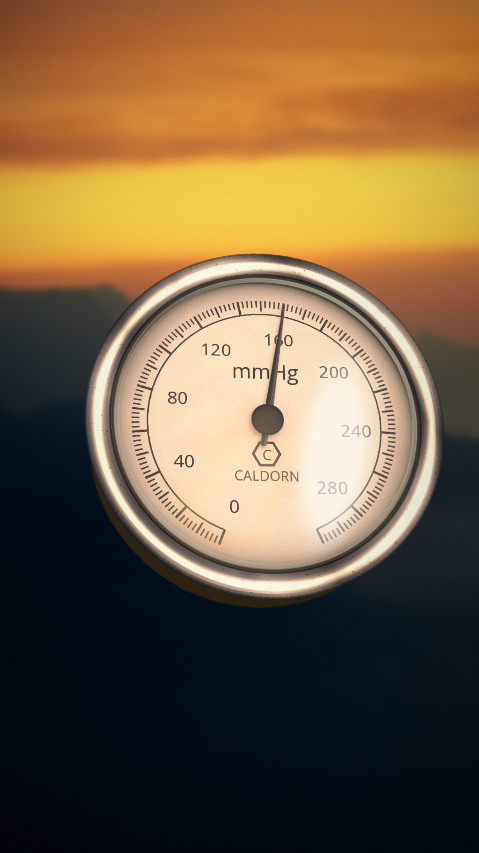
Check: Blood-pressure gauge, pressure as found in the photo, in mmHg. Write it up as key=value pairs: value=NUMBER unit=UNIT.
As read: value=160 unit=mmHg
